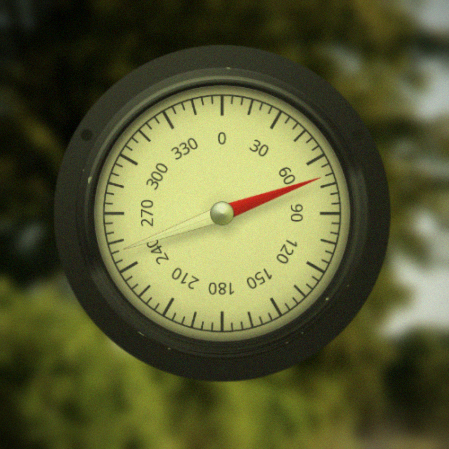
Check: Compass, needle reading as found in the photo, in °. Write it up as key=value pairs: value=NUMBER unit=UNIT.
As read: value=70 unit=°
